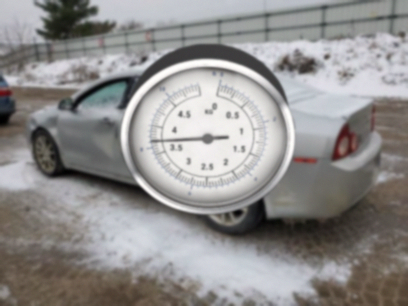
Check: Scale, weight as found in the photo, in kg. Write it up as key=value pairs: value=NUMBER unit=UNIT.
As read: value=3.75 unit=kg
